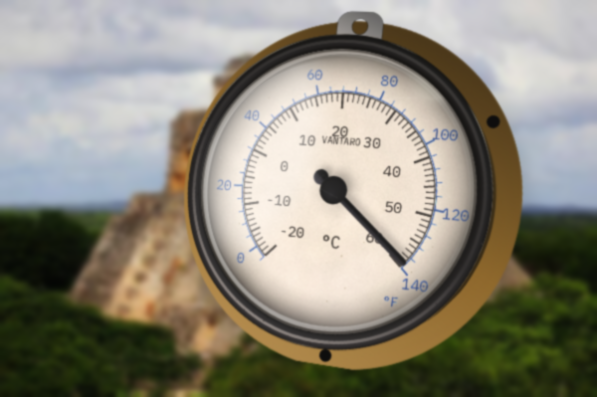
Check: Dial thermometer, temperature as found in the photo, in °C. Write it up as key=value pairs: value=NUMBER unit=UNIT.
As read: value=59 unit=°C
